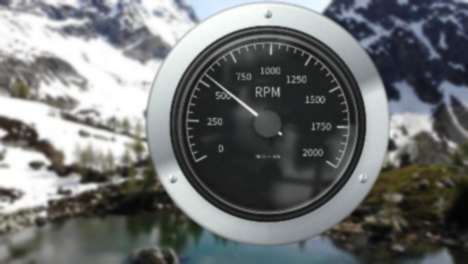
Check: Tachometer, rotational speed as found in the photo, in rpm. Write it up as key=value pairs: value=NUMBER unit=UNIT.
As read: value=550 unit=rpm
